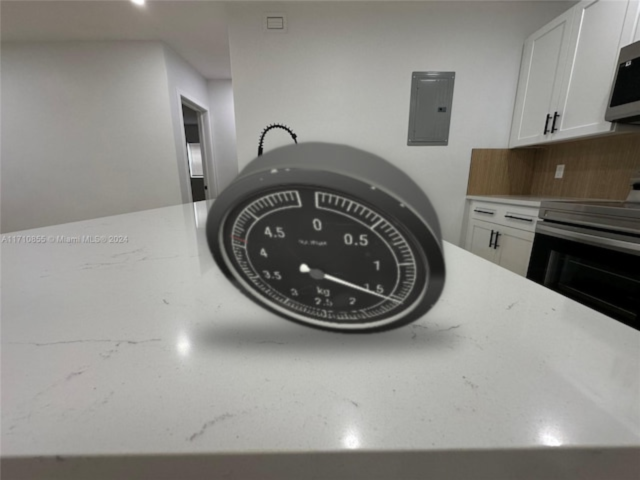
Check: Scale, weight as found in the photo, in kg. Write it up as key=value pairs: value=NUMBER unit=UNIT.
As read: value=1.5 unit=kg
